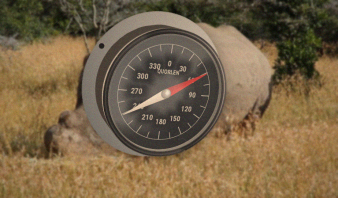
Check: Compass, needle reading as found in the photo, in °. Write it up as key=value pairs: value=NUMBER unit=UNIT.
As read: value=60 unit=°
